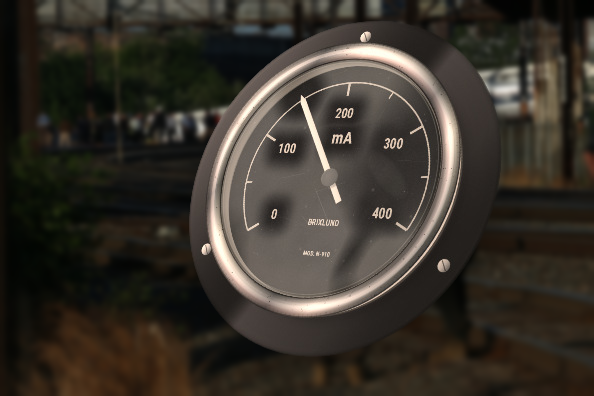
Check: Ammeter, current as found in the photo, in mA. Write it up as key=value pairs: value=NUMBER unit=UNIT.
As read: value=150 unit=mA
